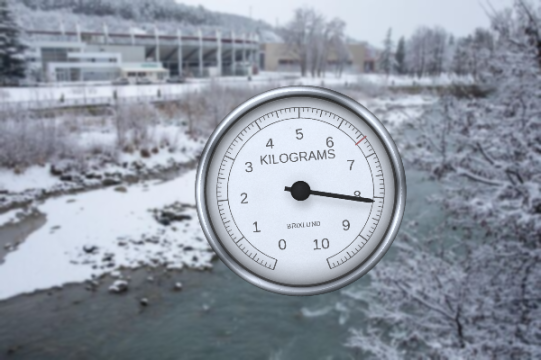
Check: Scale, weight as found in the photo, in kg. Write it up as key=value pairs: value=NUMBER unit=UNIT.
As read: value=8.1 unit=kg
